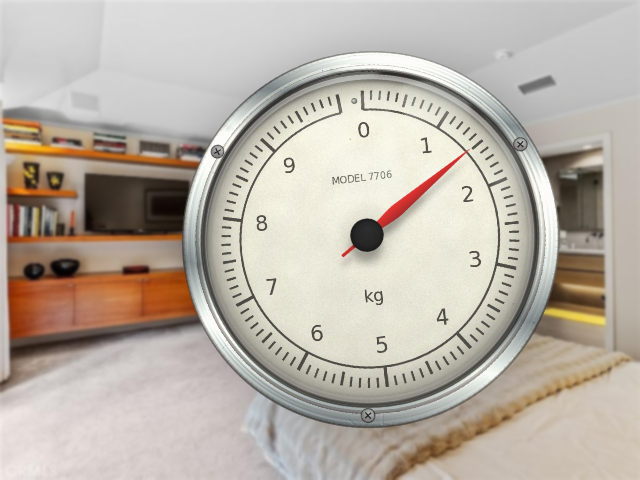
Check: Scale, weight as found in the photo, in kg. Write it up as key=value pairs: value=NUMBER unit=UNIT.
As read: value=1.5 unit=kg
